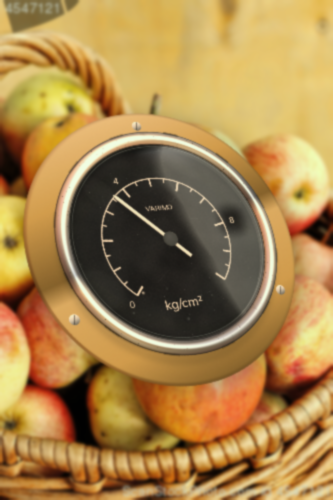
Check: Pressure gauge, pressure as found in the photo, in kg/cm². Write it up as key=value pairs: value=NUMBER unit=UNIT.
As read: value=3.5 unit=kg/cm²
